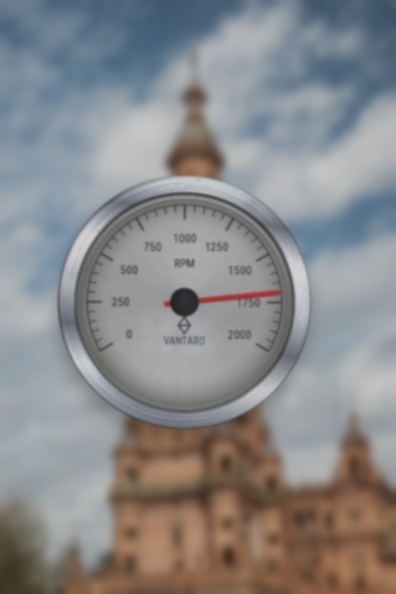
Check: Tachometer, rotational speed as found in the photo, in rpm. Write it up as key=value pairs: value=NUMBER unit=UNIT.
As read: value=1700 unit=rpm
